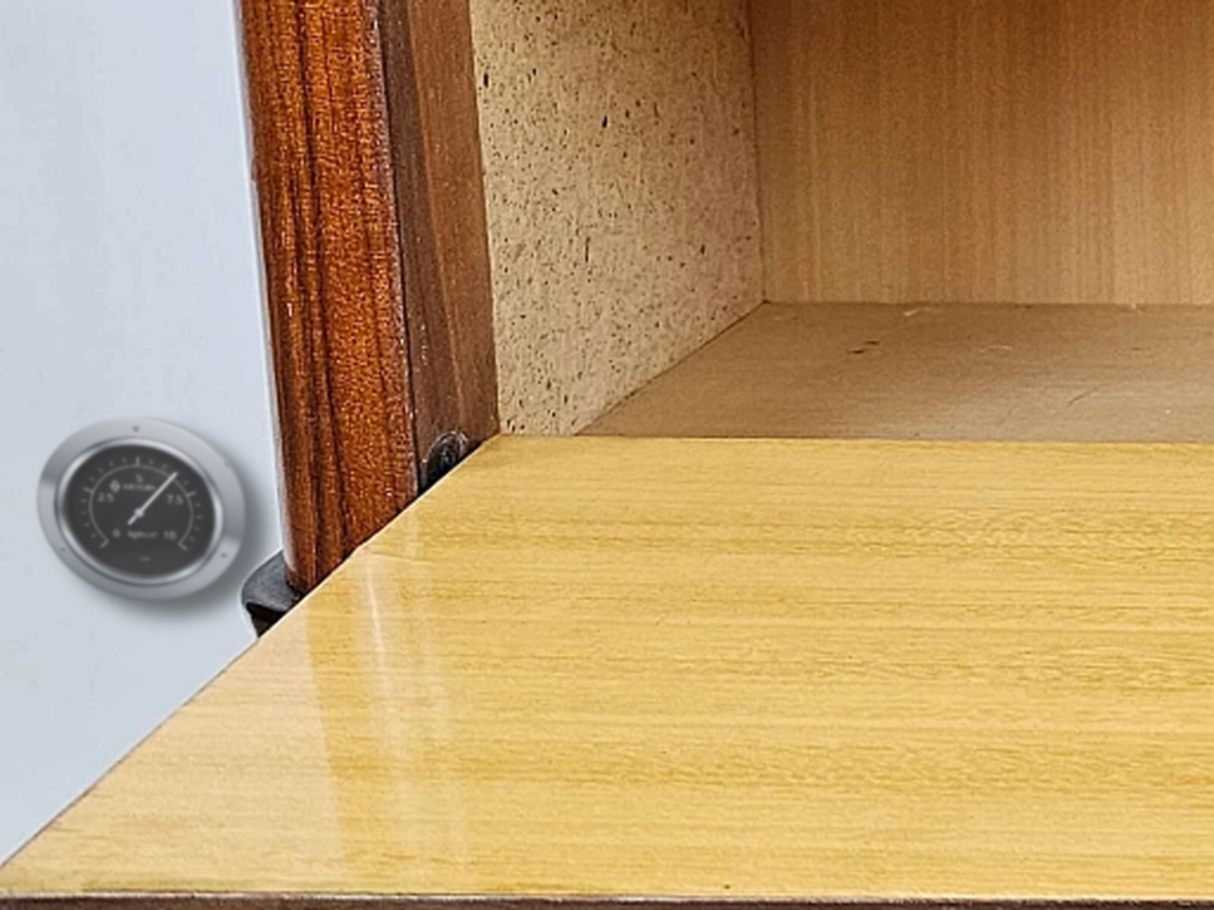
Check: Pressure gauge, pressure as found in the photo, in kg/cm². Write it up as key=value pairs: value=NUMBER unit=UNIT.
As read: value=6.5 unit=kg/cm²
